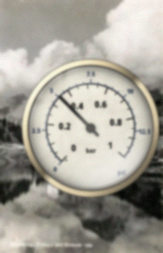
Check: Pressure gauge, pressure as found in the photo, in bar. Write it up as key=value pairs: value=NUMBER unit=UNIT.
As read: value=0.35 unit=bar
